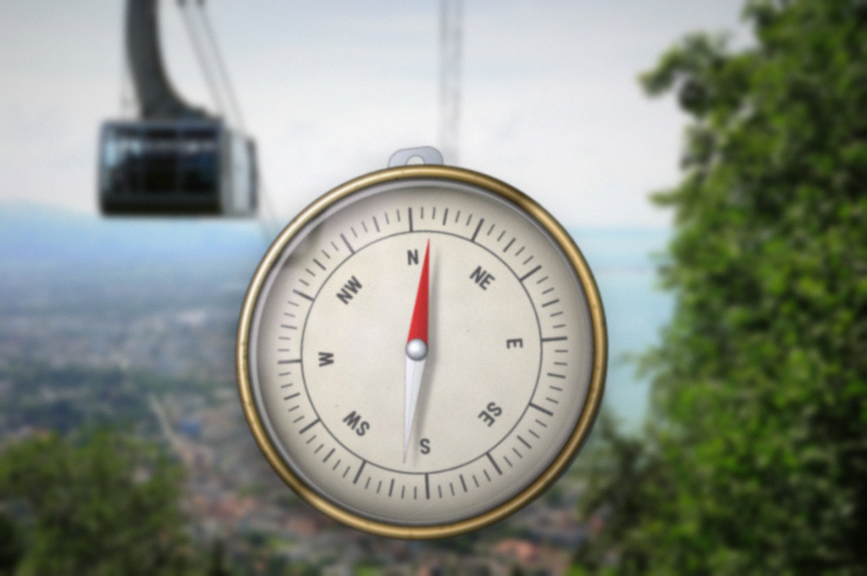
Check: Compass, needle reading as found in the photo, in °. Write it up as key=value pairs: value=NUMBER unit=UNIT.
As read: value=10 unit=°
